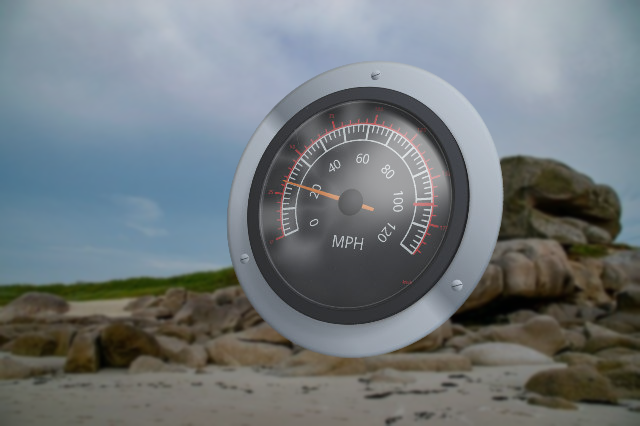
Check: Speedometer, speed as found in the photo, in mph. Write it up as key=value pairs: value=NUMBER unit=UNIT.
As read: value=20 unit=mph
